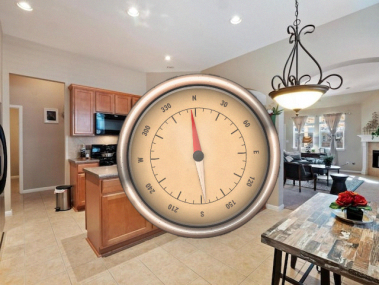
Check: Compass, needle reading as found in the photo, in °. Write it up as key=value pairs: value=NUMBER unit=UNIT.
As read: value=355 unit=°
